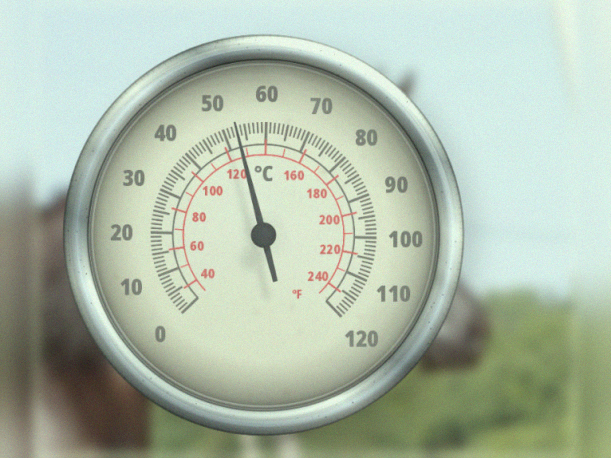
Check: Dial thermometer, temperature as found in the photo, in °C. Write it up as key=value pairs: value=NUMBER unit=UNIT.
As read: value=53 unit=°C
